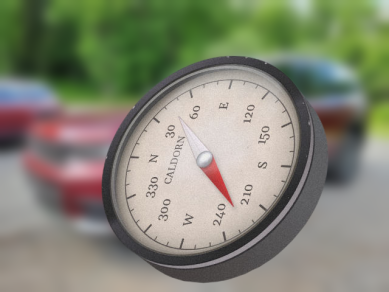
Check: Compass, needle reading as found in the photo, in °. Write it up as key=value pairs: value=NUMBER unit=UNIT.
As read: value=225 unit=°
